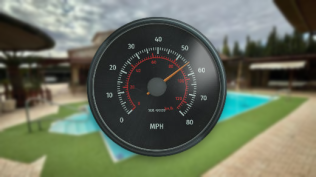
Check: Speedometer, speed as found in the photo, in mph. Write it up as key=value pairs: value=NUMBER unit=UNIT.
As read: value=55 unit=mph
